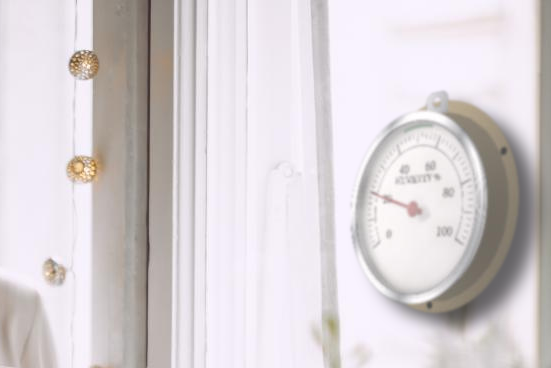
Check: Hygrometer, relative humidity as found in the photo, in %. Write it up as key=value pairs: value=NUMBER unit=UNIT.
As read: value=20 unit=%
